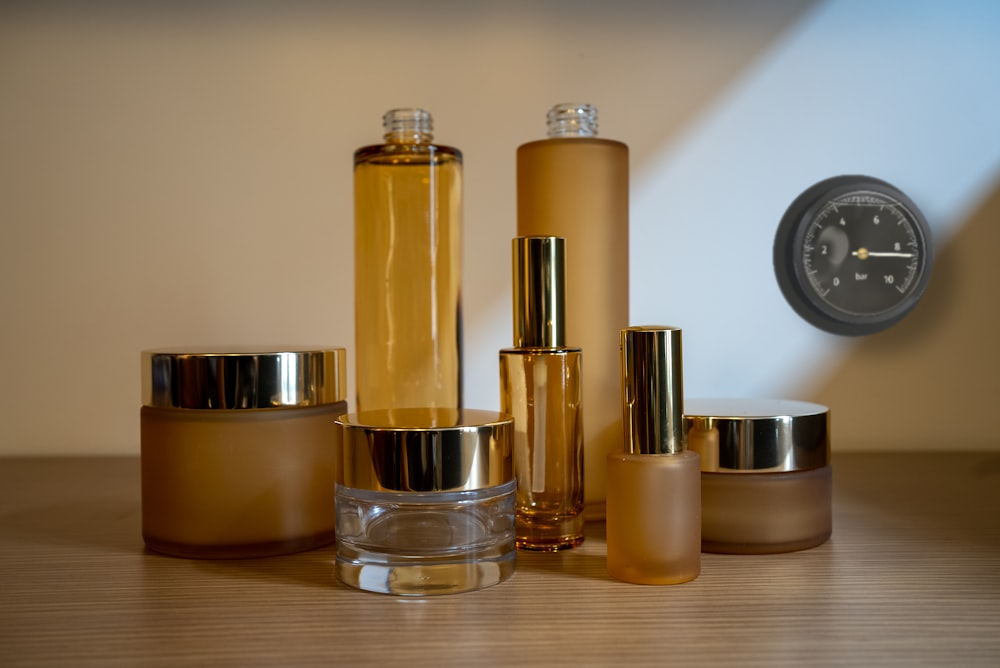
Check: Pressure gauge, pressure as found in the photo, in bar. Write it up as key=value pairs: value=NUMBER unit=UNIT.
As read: value=8.5 unit=bar
